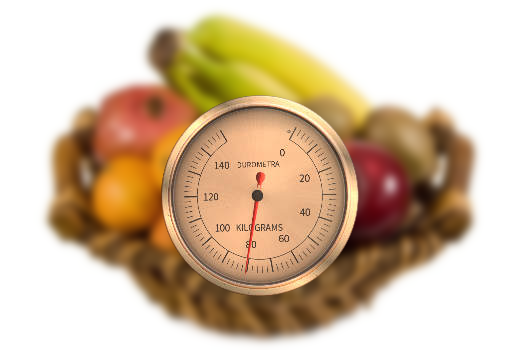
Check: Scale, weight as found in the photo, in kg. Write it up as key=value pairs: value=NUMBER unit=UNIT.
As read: value=80 unit=kg
